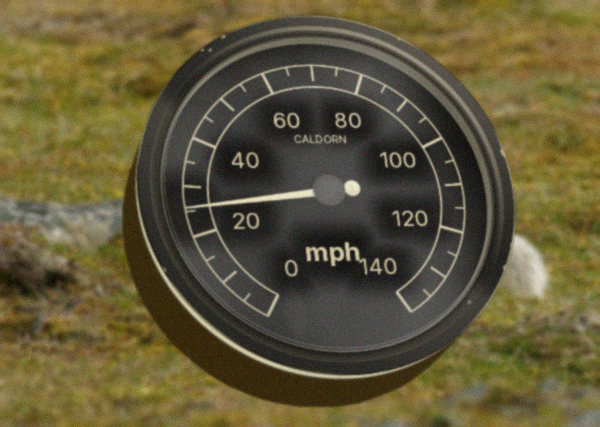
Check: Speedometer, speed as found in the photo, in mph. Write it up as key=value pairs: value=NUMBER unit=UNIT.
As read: value=25 unit=mph
